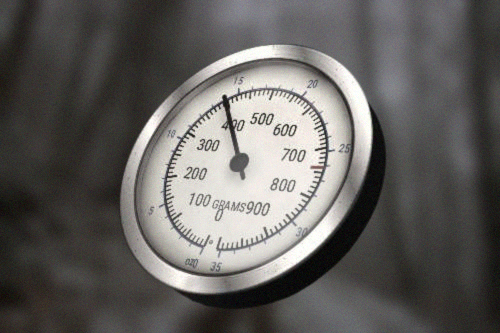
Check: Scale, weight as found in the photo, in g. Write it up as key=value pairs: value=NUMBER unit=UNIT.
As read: value=400 unit=g
